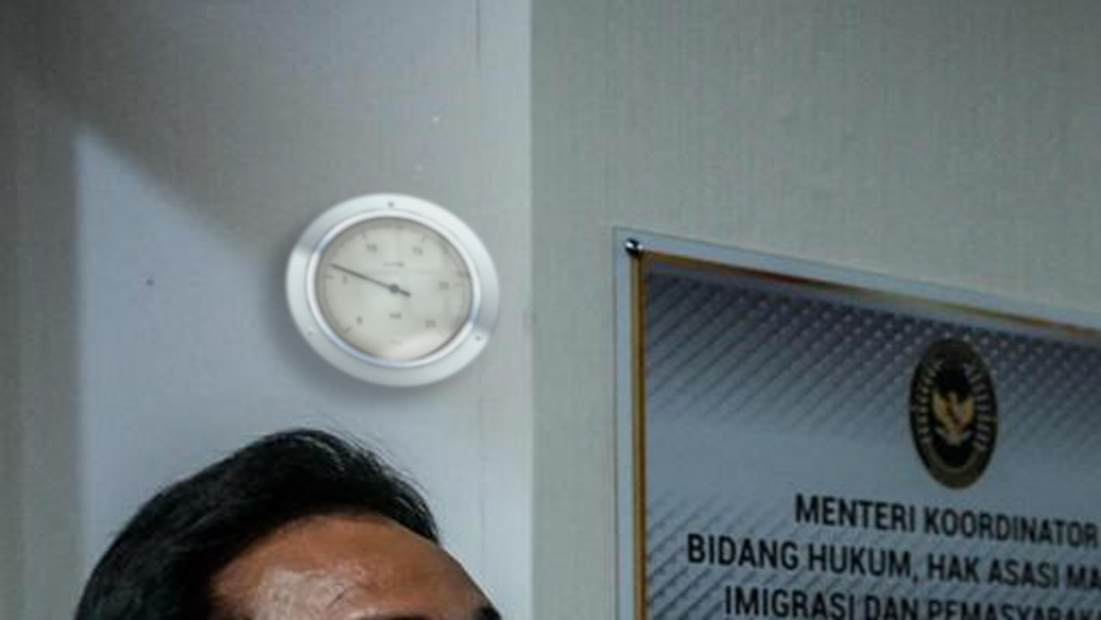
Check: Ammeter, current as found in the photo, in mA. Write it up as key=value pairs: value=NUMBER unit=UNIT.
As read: value=6 unit=mA
